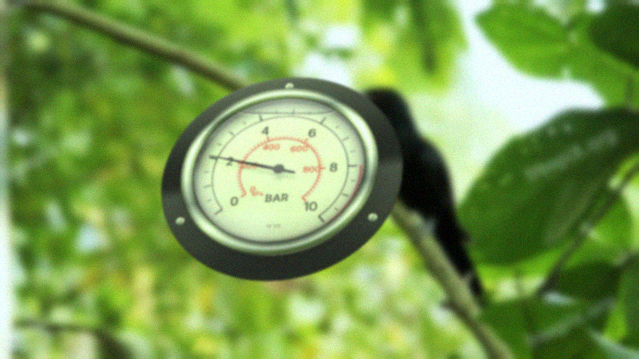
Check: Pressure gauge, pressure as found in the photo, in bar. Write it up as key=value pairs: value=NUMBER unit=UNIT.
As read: value=2 unit=bar
